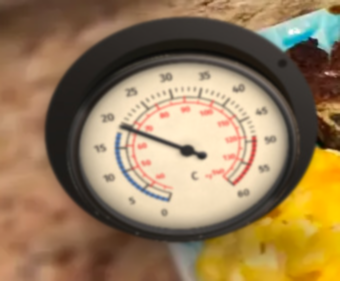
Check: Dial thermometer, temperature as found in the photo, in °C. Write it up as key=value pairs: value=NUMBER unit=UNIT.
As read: value=20 unit=°C
